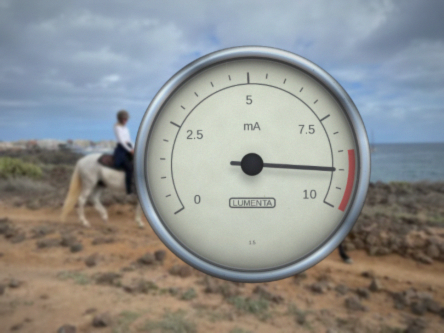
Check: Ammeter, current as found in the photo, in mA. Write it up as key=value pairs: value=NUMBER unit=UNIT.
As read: value=9 unit=mA
